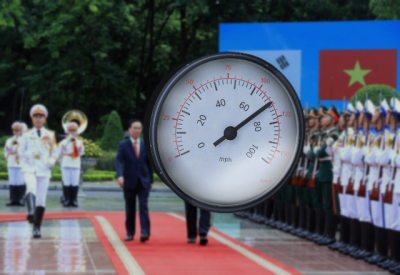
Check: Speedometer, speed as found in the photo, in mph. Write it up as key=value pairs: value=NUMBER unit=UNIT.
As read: value=70 unit=mph
